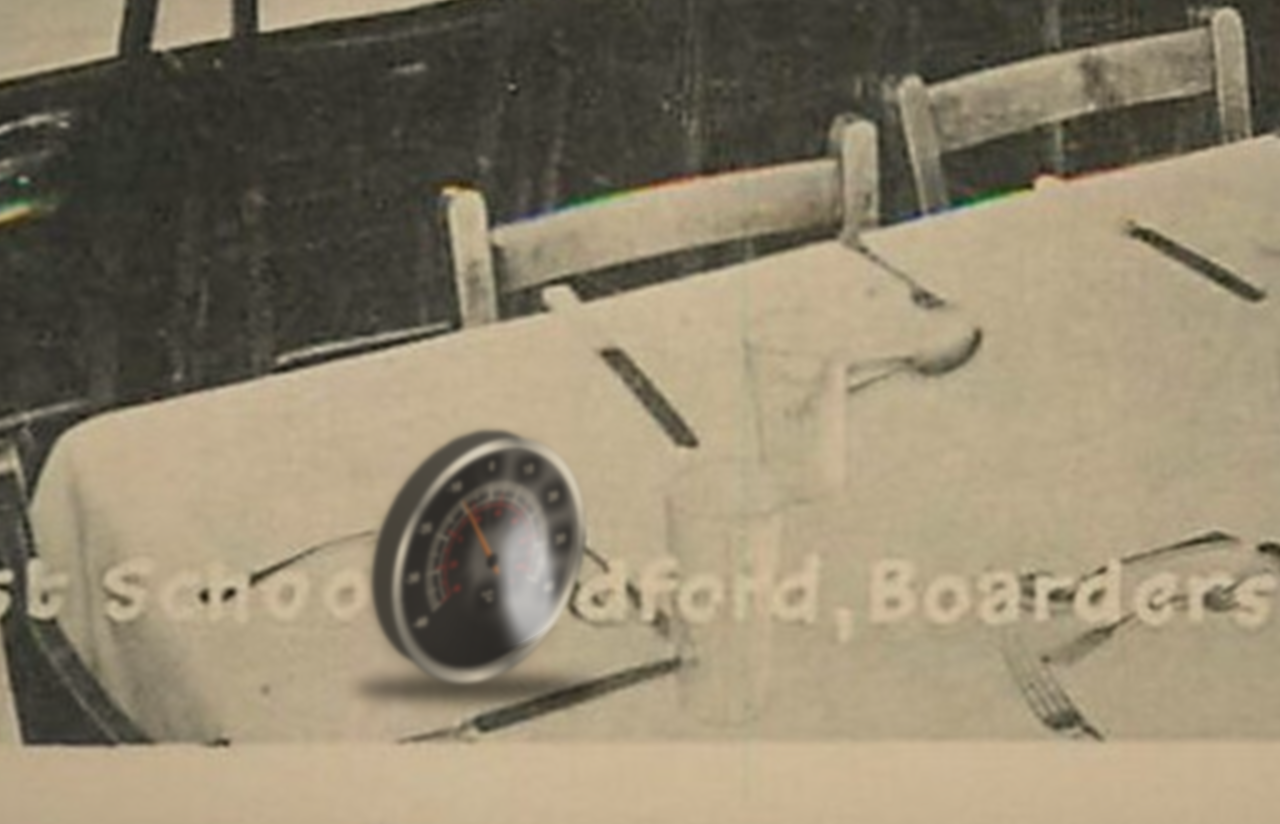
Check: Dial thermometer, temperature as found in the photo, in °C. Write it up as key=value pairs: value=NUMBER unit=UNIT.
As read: value=-10 unit=°C
